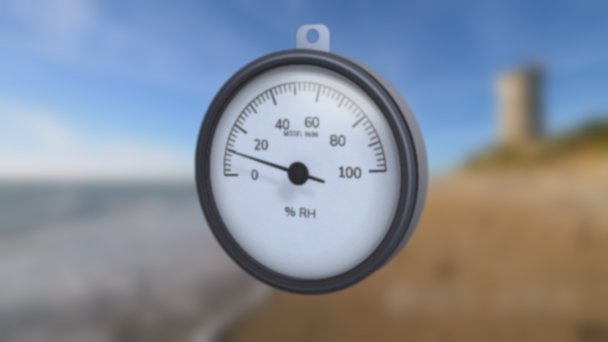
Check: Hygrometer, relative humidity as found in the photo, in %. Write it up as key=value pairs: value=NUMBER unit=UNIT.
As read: value=10 unit=%
